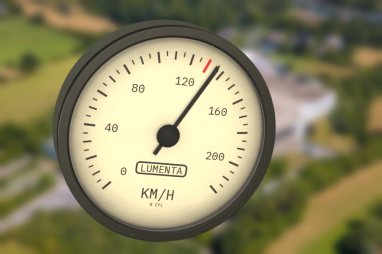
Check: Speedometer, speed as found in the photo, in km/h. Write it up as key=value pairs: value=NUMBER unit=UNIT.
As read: value=135 unit=km/h
